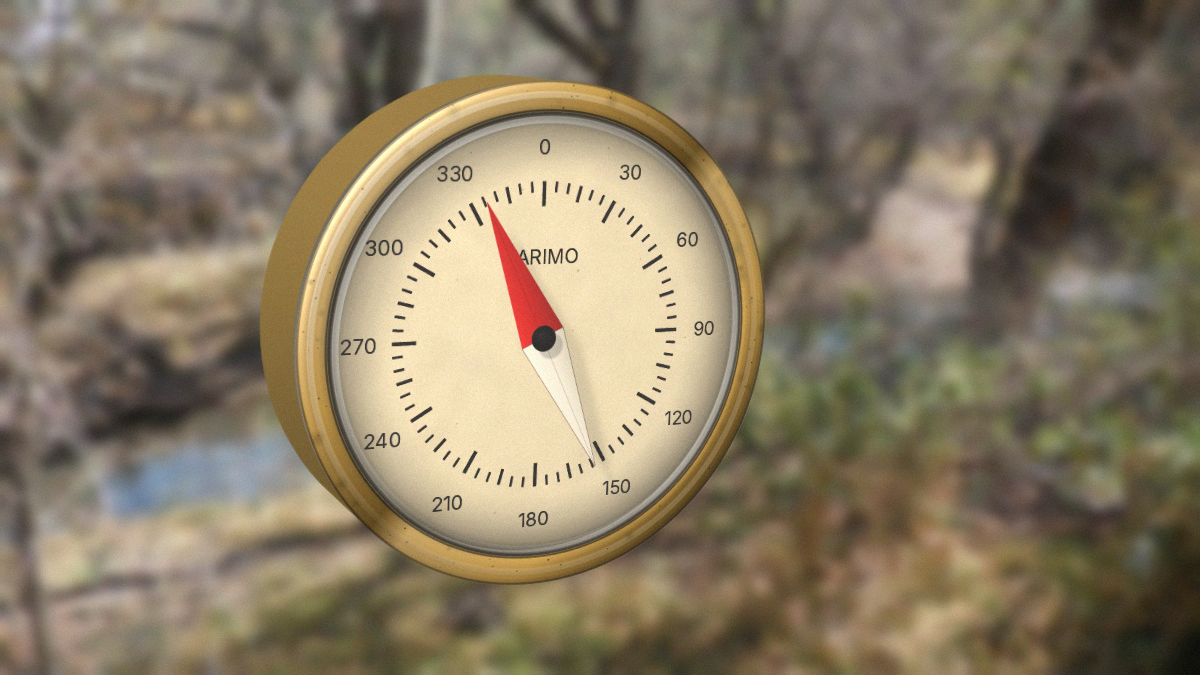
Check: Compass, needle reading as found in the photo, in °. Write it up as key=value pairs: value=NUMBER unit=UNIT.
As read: value=335 unit=°
